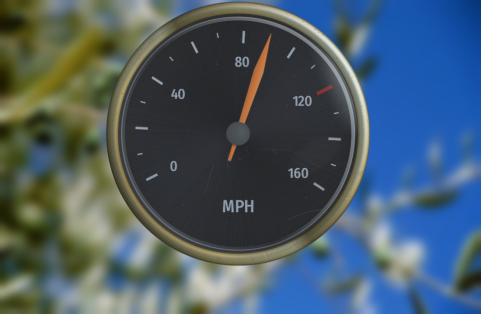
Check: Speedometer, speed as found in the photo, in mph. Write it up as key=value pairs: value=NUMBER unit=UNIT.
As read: value=90 unit=mph
